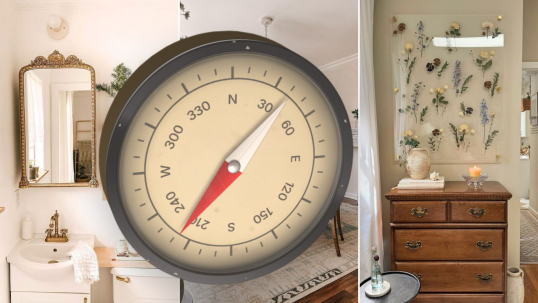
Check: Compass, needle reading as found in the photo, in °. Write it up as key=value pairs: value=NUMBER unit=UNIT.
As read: value=220 unit=°
